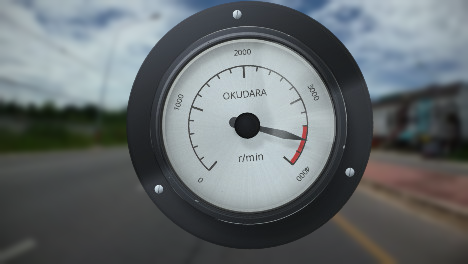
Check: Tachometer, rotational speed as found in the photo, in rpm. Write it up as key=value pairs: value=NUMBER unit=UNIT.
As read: value=3600 unit=rpm
